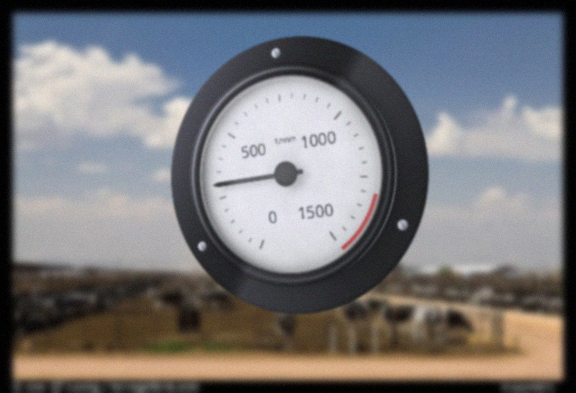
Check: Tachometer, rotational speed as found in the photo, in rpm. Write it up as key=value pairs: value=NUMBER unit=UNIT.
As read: value=300 unit=rpm
